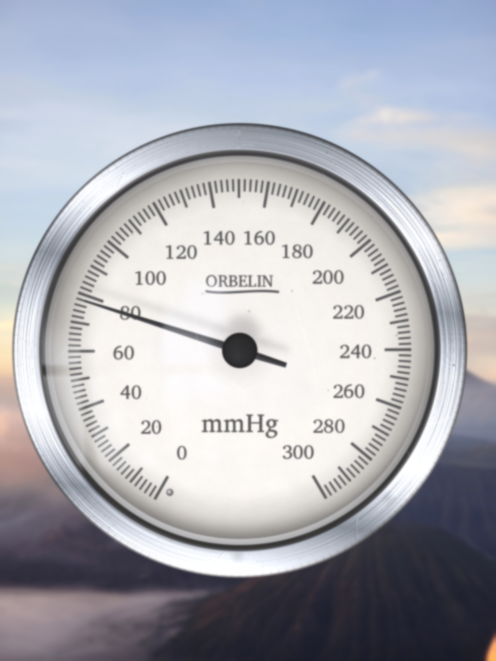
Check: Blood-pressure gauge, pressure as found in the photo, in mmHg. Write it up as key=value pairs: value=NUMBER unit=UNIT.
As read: value=78 unit=mmHg
